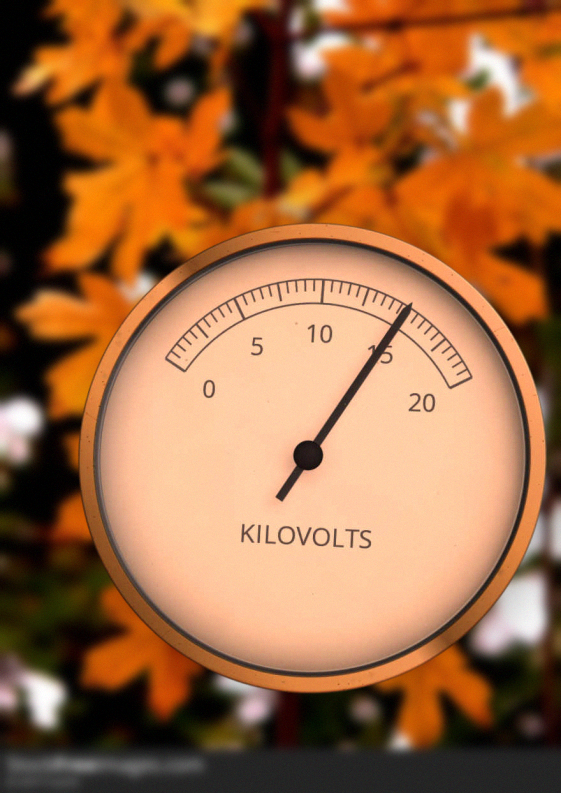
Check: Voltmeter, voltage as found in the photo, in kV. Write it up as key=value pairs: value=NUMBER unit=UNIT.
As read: value=15 unit=kV
